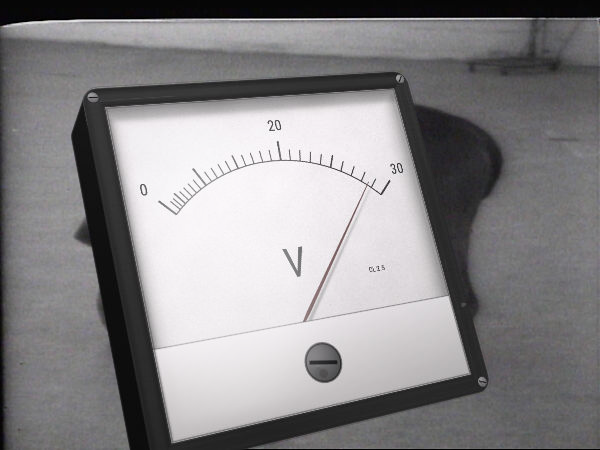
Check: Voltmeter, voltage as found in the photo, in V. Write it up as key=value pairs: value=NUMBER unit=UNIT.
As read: value=28.5 unit=V
